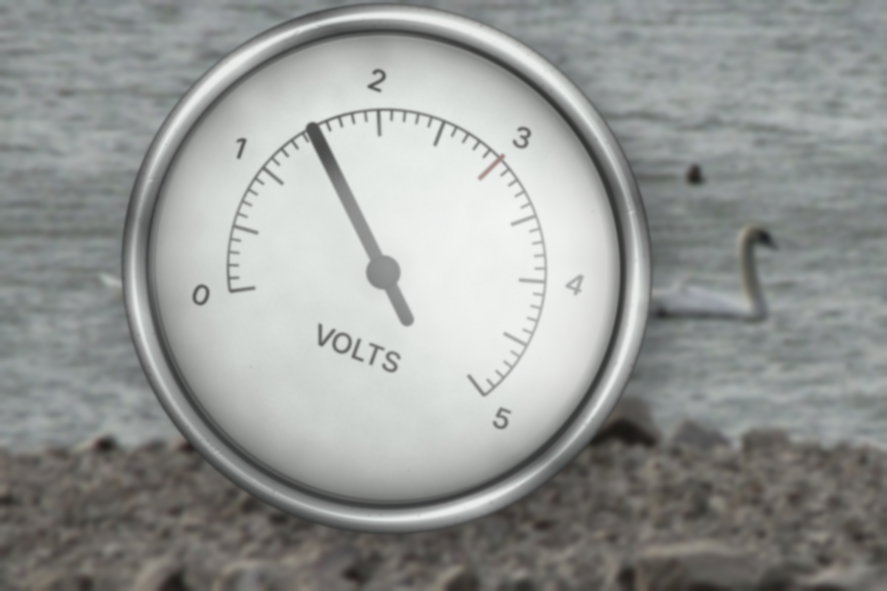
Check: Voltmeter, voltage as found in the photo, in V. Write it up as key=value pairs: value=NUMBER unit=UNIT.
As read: value=1.5 unit=V
